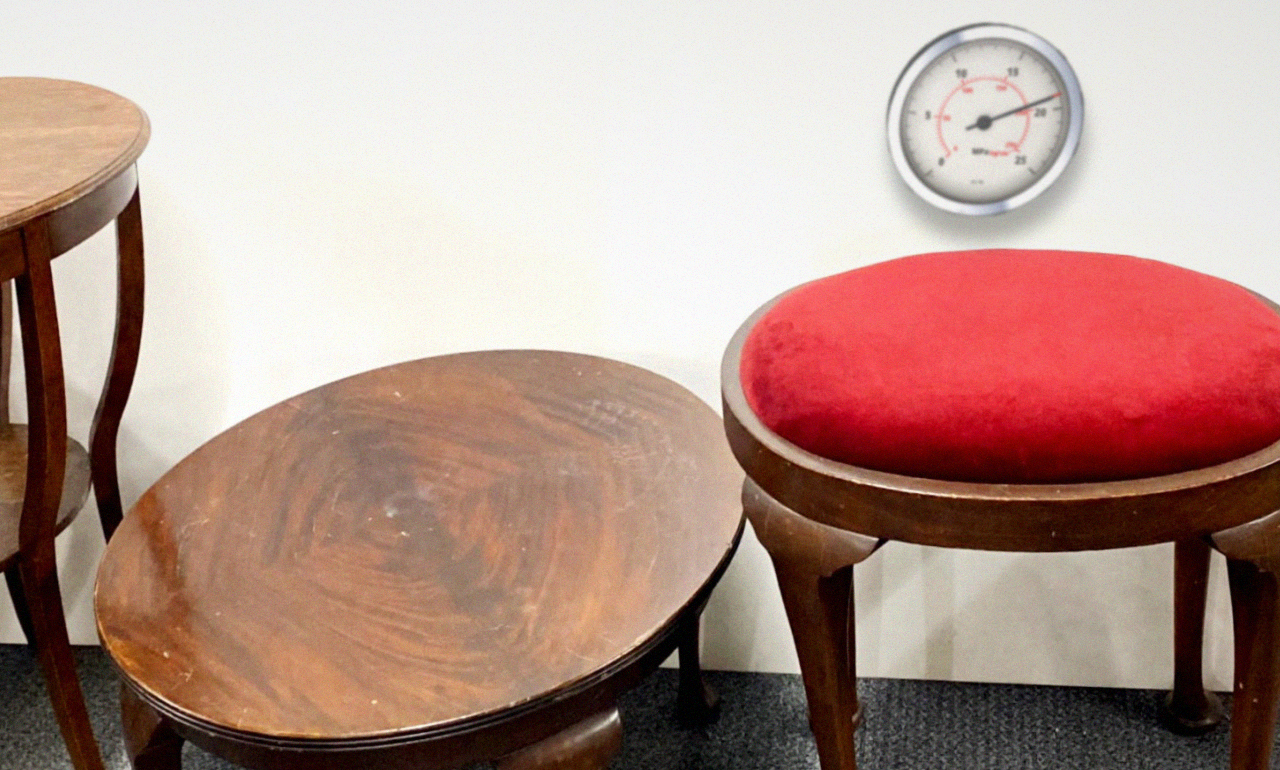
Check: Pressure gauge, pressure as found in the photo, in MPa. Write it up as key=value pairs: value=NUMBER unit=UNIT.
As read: value=19 unit=MPa
